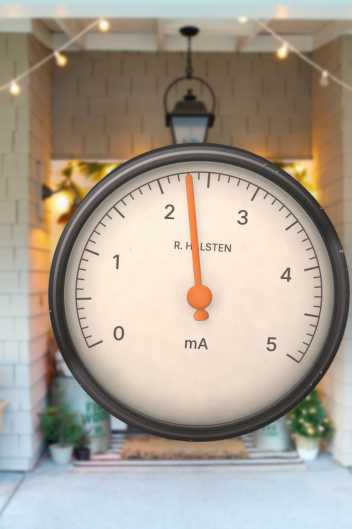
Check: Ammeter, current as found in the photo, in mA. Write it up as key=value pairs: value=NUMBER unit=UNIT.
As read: value=2.3 unit=mA
